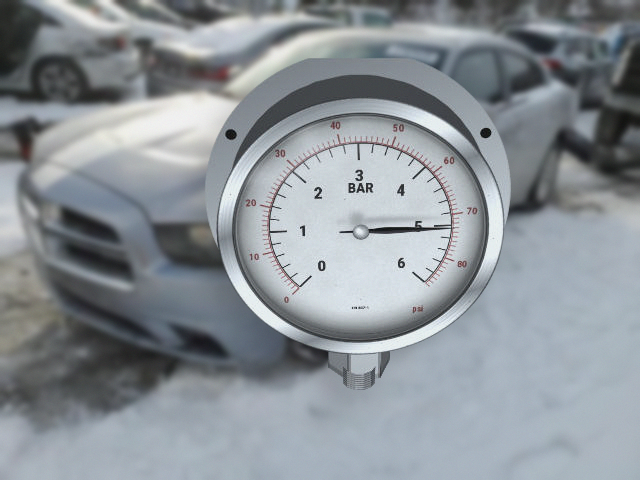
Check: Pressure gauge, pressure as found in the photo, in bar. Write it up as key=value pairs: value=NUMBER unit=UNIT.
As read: value=5 unit=bar
